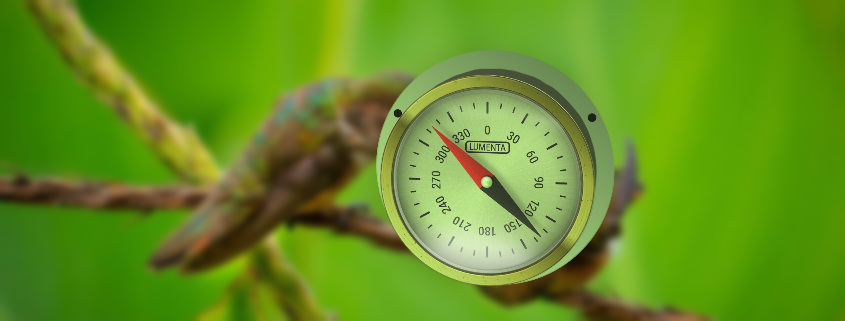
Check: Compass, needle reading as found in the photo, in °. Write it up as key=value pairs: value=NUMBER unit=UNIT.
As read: value=315 unit=°
